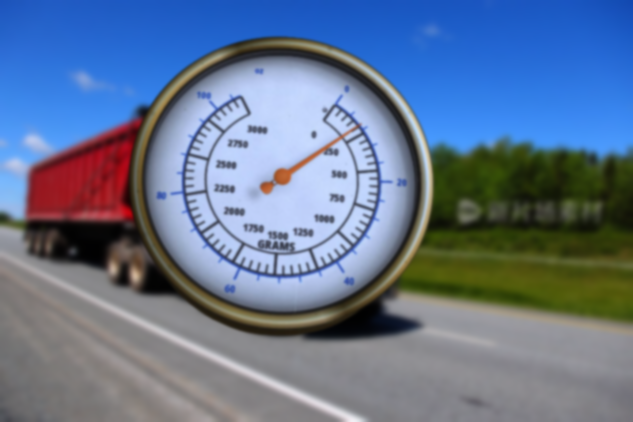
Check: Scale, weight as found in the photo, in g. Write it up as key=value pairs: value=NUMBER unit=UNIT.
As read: value=200 unit=g
